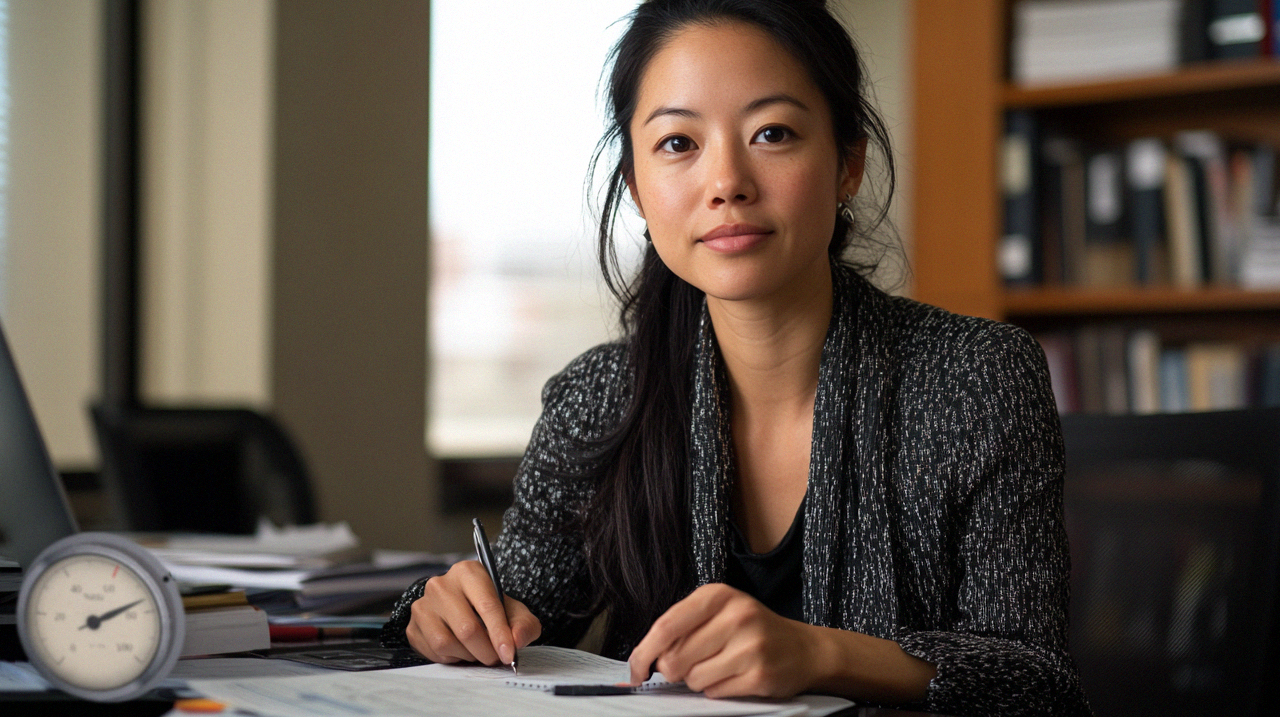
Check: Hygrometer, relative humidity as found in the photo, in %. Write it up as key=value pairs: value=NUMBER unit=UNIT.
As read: value=75 unit=%
